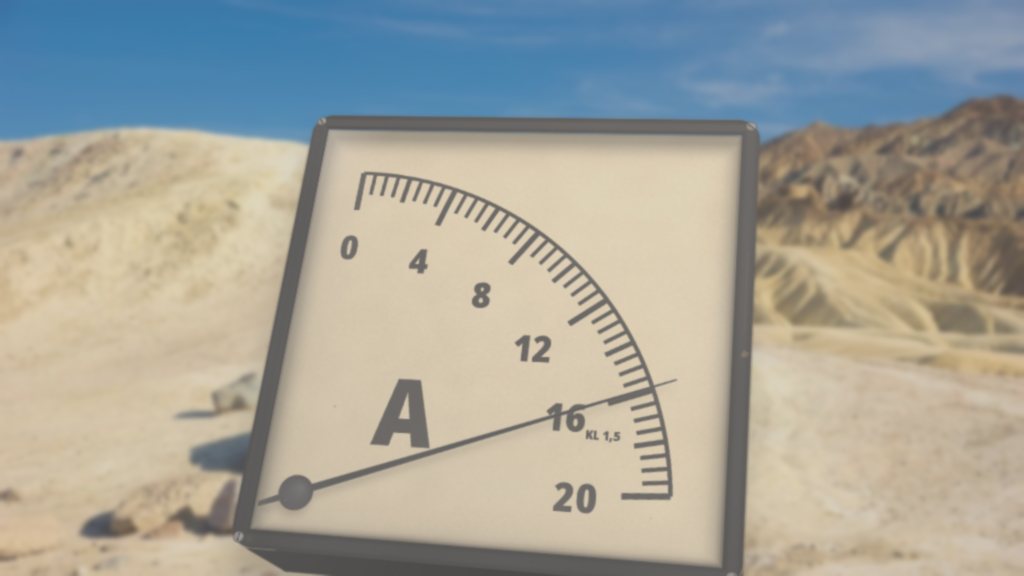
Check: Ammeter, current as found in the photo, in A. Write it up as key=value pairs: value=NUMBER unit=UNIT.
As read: value=16 unit=A
